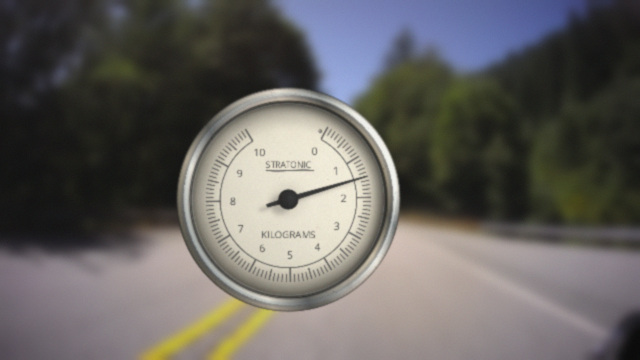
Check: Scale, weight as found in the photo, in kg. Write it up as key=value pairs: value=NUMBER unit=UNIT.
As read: value=1.5 unit=kg
